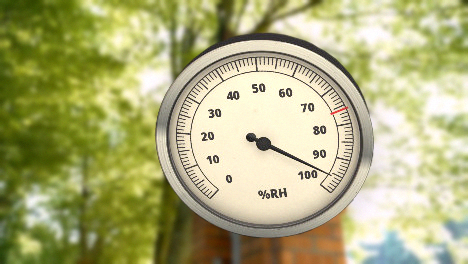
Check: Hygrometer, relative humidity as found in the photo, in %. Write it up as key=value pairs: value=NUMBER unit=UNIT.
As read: value=95 unit=%
